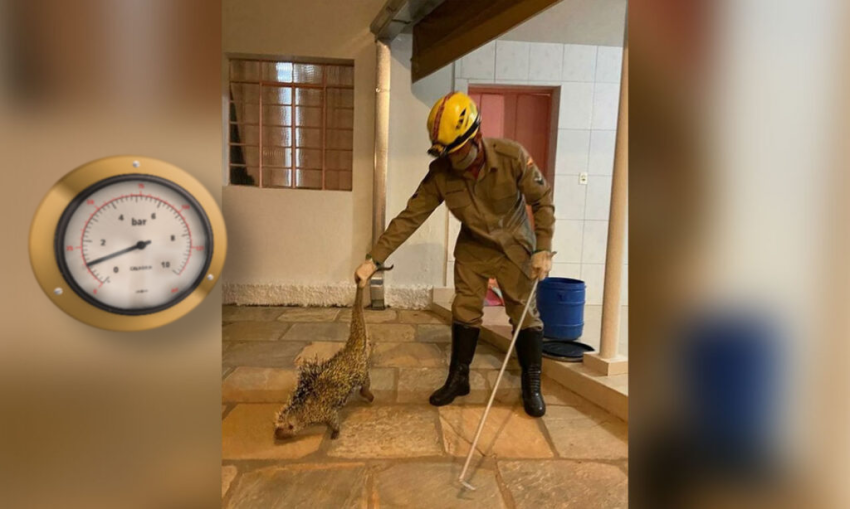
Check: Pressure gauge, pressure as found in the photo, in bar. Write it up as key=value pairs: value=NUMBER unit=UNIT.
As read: value=1 unit=bar
